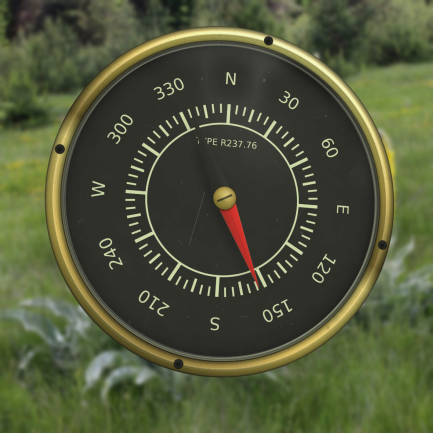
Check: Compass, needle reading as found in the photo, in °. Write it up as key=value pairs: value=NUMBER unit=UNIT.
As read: value=155 unit=°
